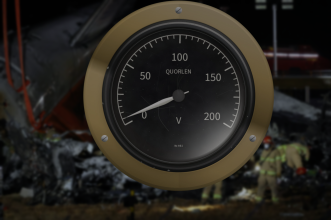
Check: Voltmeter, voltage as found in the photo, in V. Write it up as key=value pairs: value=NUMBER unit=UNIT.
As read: value=5 unit=V
